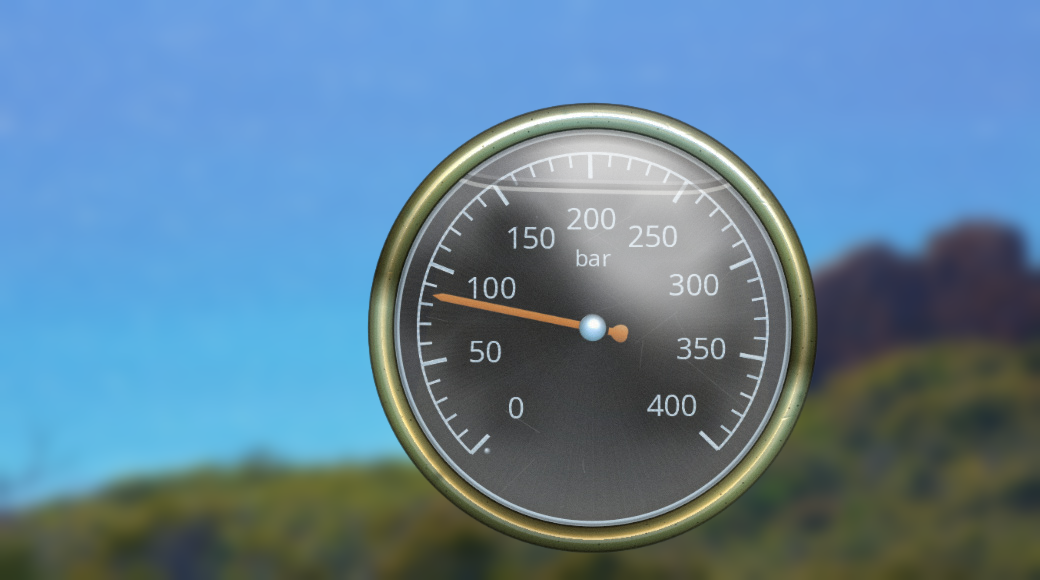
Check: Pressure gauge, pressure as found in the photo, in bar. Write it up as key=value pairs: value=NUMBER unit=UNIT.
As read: value=85 unit=bar
